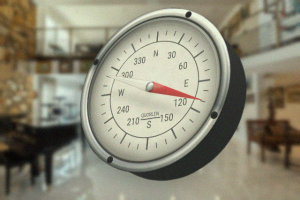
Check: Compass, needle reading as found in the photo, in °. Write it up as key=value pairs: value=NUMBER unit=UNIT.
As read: value=110 unit=°
